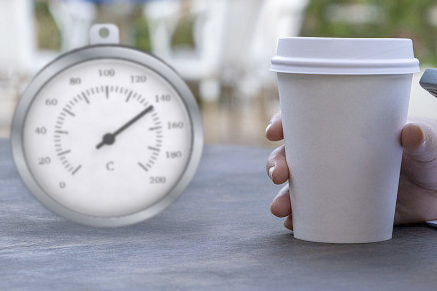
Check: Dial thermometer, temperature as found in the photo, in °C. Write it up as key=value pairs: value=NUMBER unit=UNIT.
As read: value=140 unit=°C
